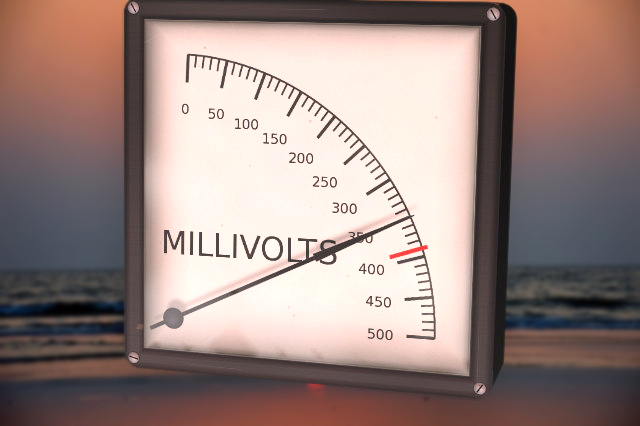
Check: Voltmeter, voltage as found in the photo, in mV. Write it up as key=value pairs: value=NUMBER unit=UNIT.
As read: value=350 unit=mV
